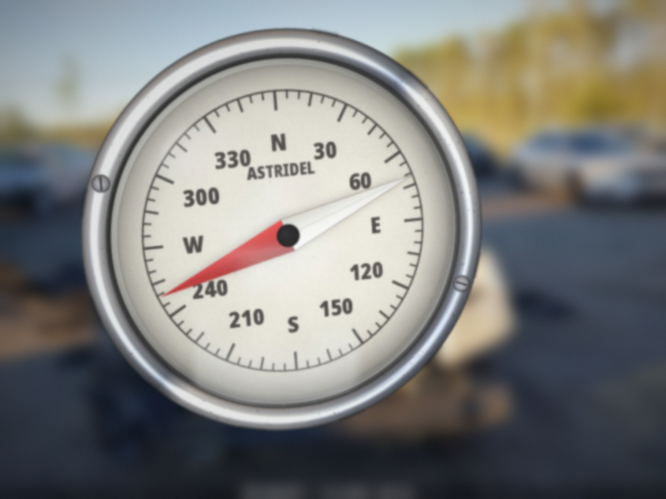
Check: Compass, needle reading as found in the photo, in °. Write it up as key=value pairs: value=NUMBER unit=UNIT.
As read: value=250 unit=°
